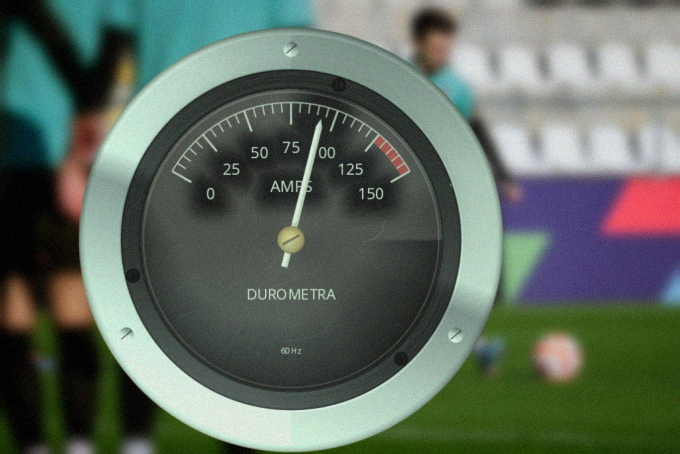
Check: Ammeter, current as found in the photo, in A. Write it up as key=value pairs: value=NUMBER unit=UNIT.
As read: value=92.5 unit=A
